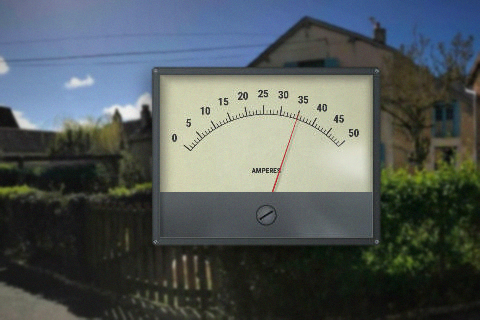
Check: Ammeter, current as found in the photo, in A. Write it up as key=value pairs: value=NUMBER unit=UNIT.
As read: value=35 unit=A
